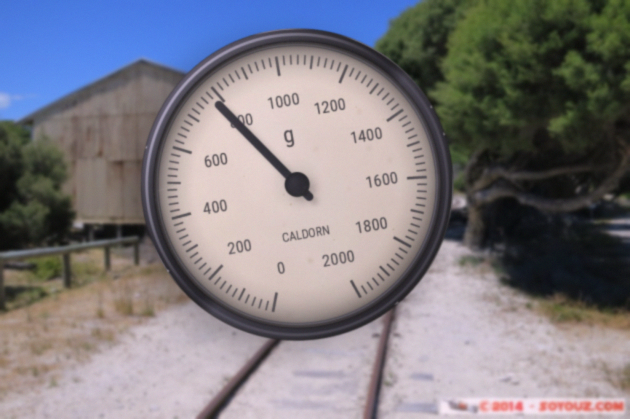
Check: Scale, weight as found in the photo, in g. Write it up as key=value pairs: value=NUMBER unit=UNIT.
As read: value=780 unit=g
